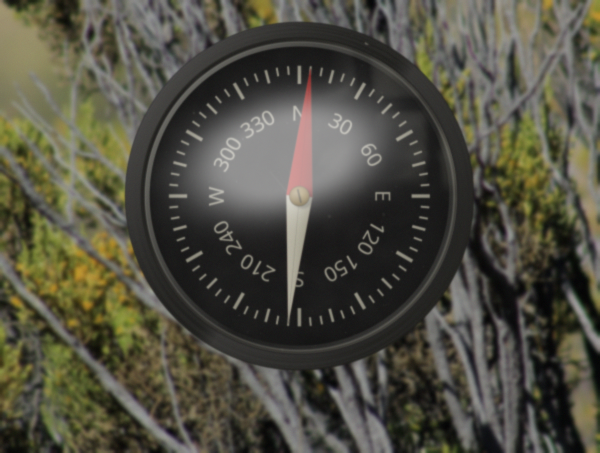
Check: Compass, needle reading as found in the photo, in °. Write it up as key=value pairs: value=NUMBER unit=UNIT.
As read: value=5 unit=°
